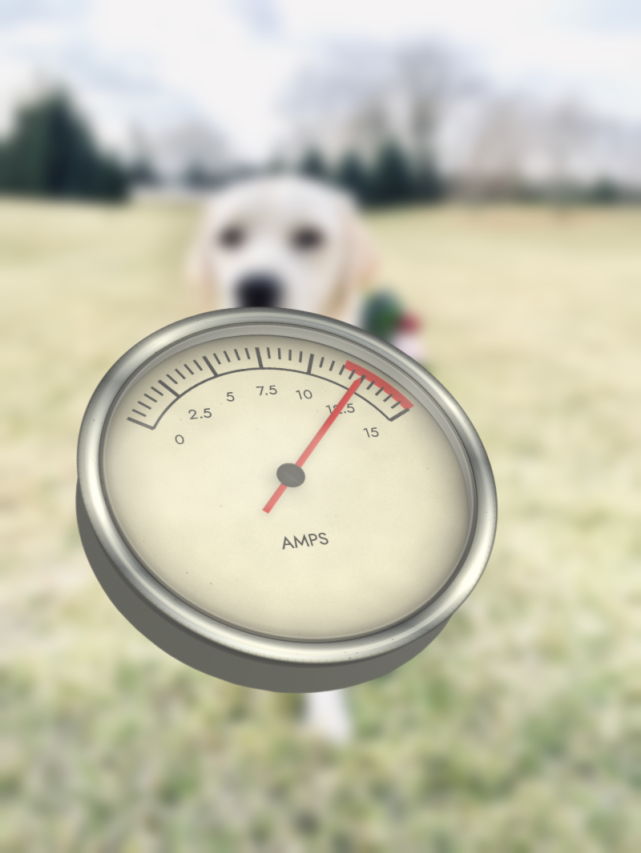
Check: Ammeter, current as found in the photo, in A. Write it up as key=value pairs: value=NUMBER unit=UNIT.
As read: value=12.5 unit=A
